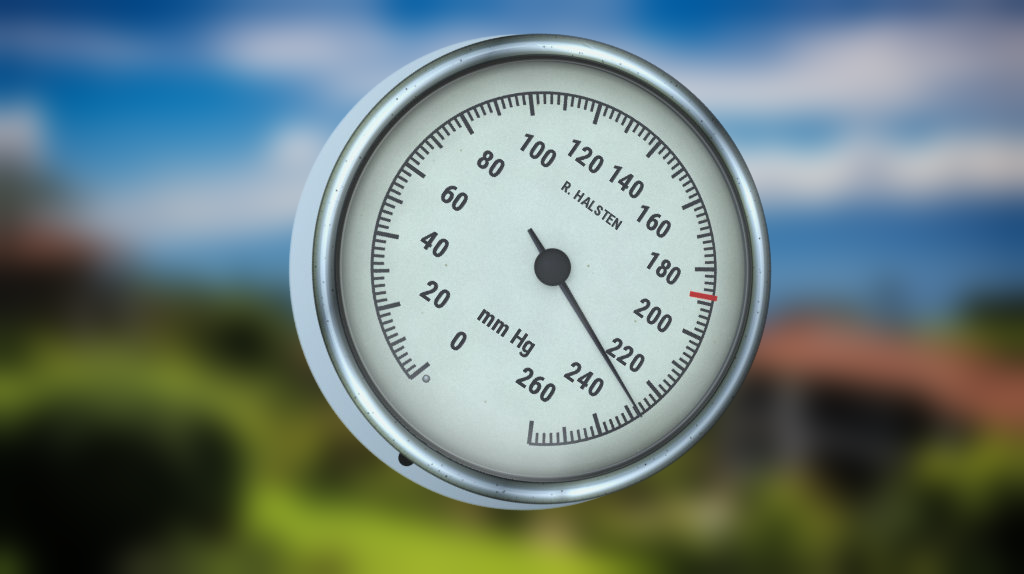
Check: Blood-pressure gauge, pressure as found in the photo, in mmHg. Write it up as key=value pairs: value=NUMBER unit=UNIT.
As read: value=228 unit=mmHg
